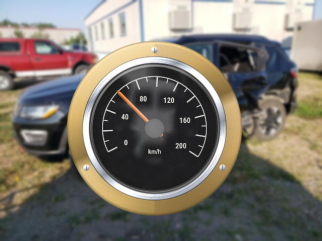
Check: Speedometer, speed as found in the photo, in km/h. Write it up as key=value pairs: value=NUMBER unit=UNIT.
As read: value=60 unit=km/h
